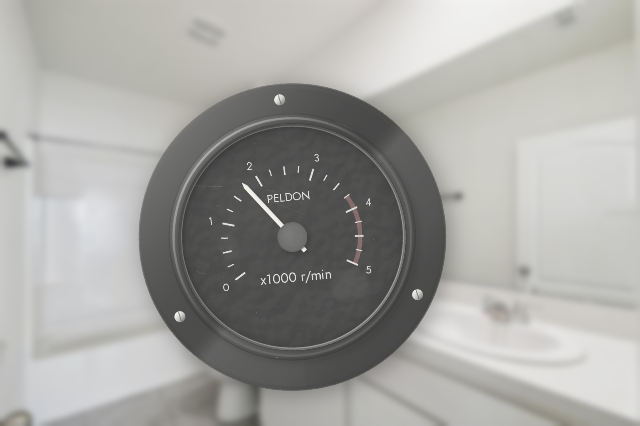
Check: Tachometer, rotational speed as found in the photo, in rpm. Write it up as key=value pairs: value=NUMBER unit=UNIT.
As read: value=1750 unit=rpm
